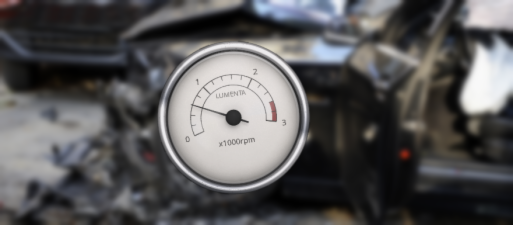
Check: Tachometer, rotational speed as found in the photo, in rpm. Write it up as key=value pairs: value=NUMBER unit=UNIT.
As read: value=600 unit=rpm
